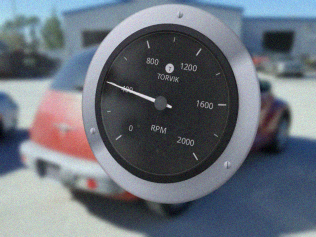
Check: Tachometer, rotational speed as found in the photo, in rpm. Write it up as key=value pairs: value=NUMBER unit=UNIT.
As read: value=400 unit=rpm
